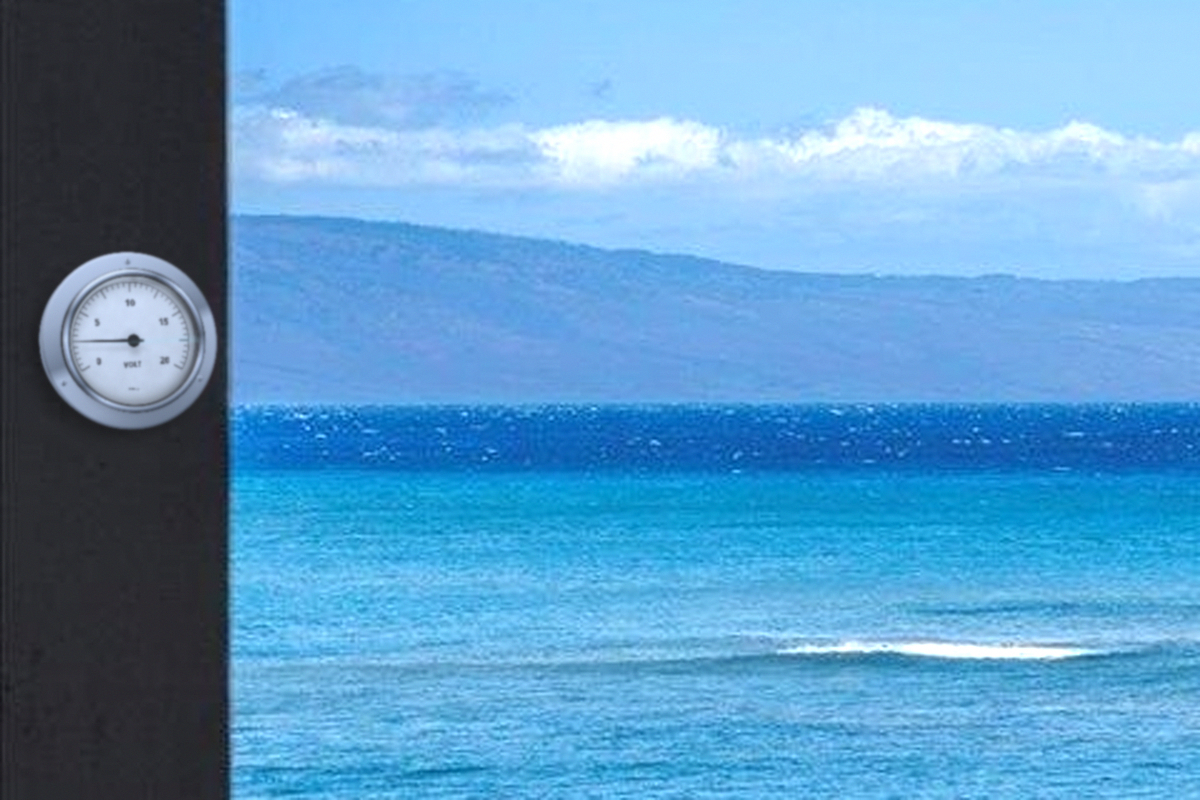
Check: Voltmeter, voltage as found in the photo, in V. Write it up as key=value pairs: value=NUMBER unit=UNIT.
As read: value=2.5 unit=V
